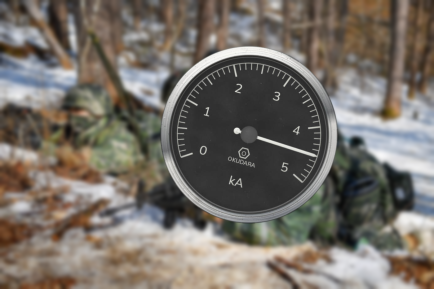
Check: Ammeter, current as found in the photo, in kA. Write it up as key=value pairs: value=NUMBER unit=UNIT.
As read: value=4.5 unit=kA
